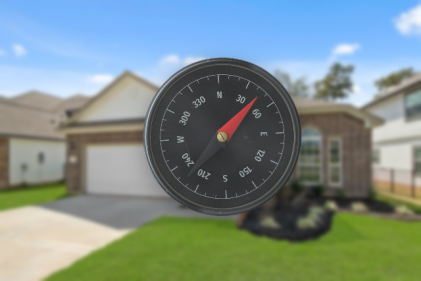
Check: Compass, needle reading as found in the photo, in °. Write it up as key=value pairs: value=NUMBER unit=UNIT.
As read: value=45 unit=°
